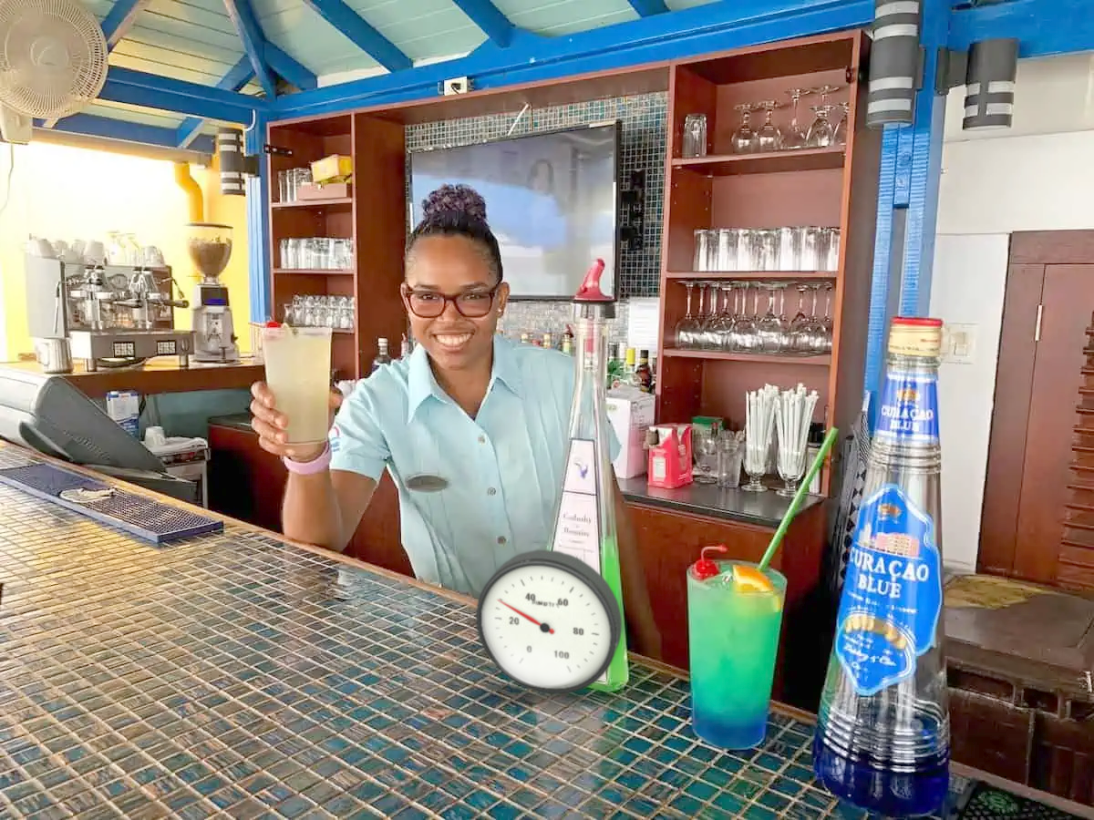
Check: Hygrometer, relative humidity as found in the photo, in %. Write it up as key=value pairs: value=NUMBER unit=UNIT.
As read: value=28 unit=%
